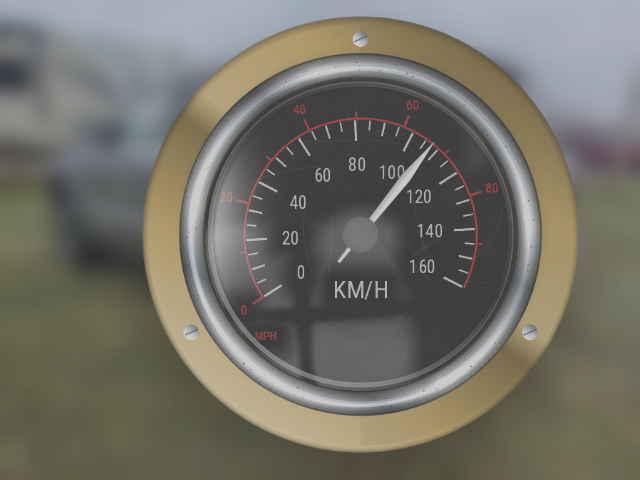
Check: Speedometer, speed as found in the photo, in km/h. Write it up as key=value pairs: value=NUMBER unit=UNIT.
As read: value=107.5 unit=km/h
